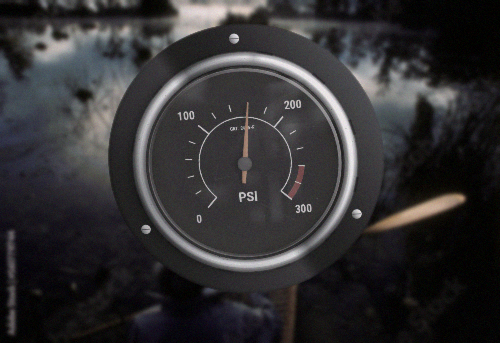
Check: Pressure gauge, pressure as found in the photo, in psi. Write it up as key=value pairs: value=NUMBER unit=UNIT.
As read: value=160 unit=psi
